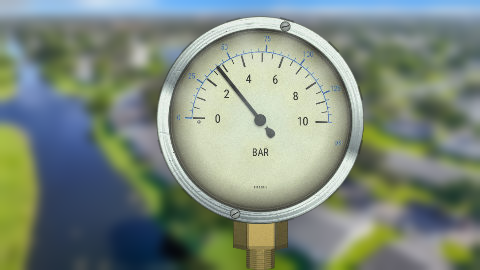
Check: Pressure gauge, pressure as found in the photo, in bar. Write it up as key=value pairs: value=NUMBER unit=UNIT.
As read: value=2.75 unit=bar
